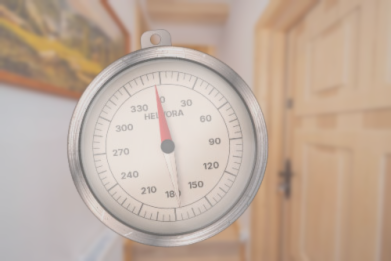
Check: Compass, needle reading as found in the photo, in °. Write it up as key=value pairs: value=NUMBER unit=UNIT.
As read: value=355 unit=°
